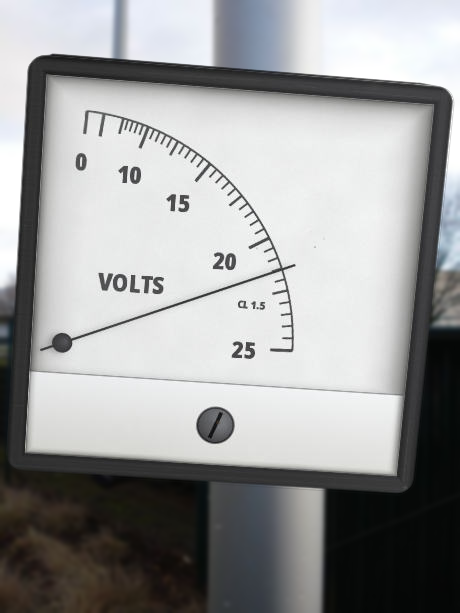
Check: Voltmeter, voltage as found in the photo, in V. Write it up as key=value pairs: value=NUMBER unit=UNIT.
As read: value=21.5 unit=V
